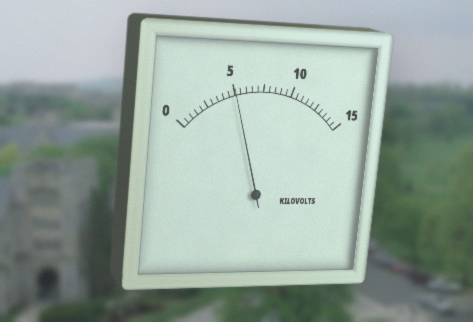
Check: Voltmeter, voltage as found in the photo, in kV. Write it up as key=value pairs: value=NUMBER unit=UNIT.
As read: value=5 unit=kV
